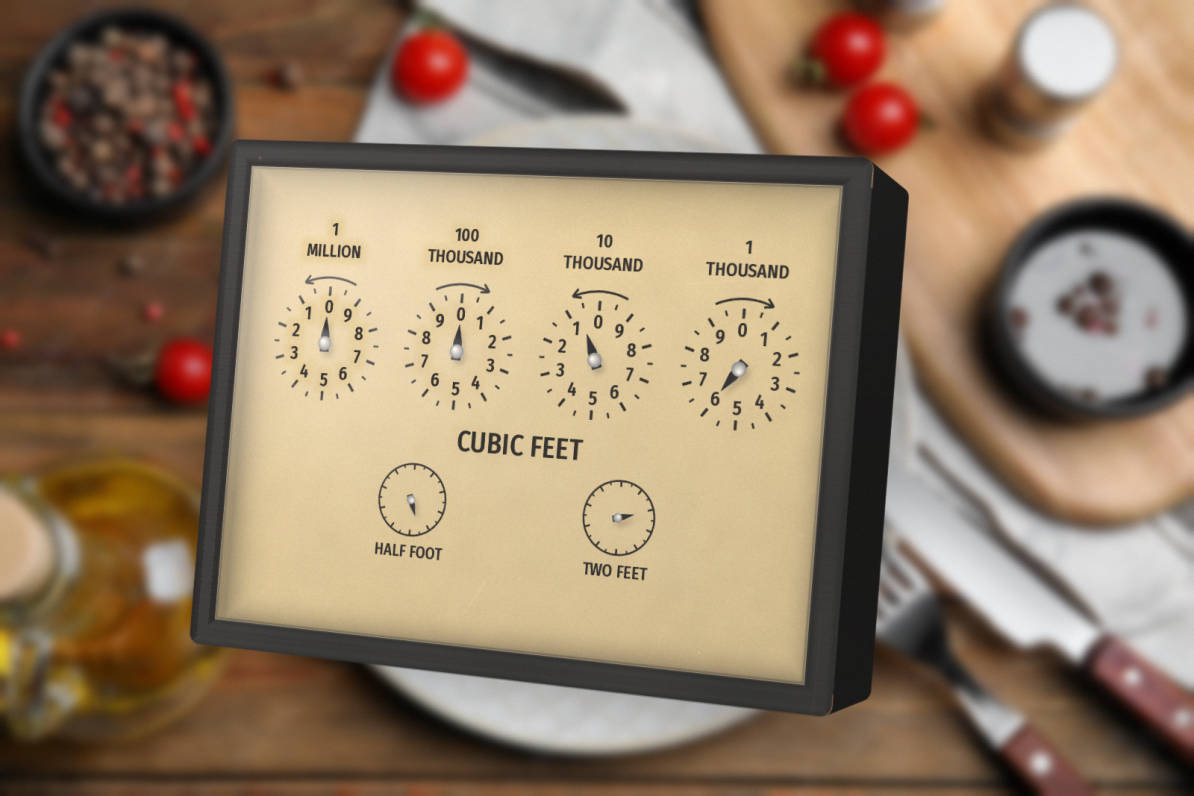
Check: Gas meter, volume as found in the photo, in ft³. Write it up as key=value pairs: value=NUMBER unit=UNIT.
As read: value=600 unit=ft³
